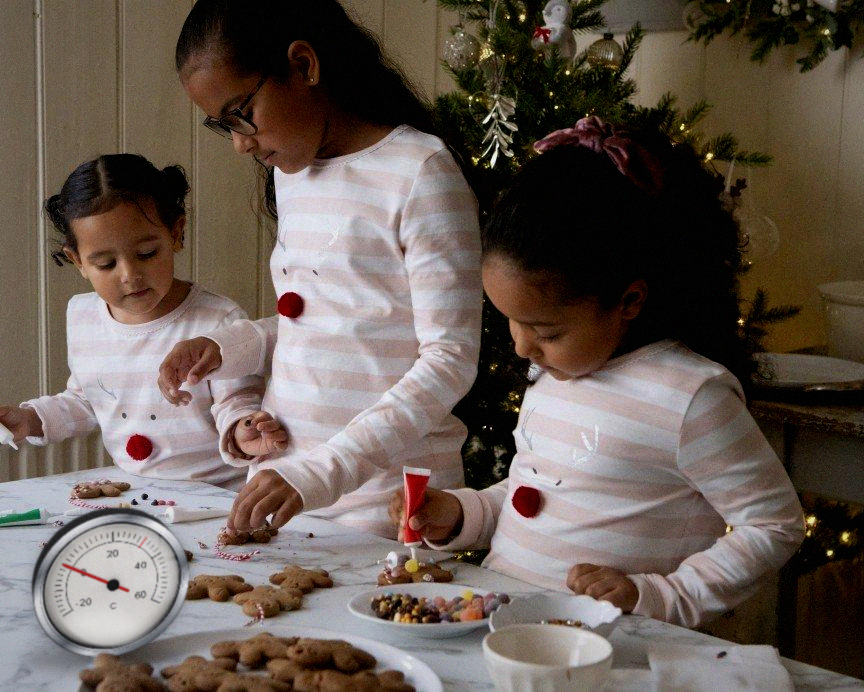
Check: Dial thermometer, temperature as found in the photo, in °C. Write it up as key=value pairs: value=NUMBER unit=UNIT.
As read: value=0 unit=°C
